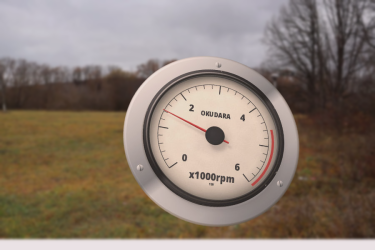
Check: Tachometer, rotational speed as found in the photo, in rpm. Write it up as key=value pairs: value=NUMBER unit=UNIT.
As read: value=1400 unit=rpm
